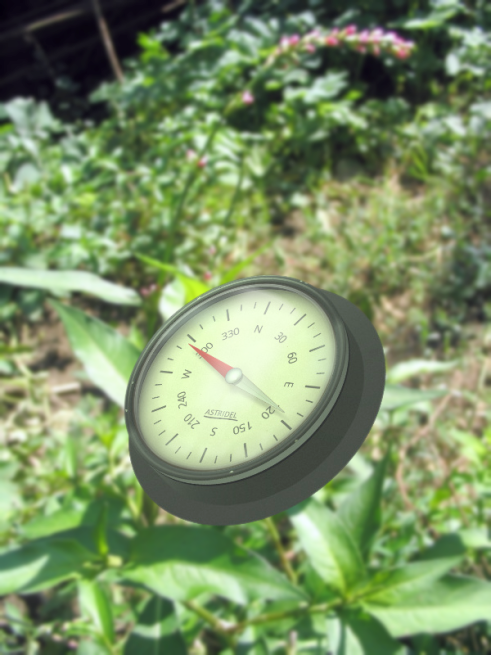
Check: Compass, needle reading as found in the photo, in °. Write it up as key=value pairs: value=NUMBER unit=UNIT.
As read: value=295 unit=°
